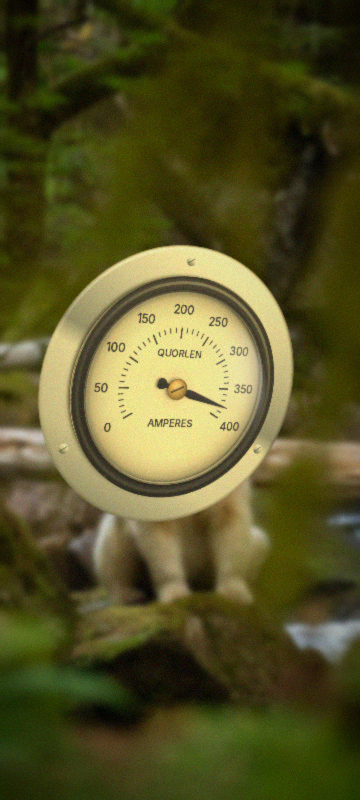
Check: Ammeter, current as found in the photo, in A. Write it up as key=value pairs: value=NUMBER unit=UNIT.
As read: value=380 unit=A
